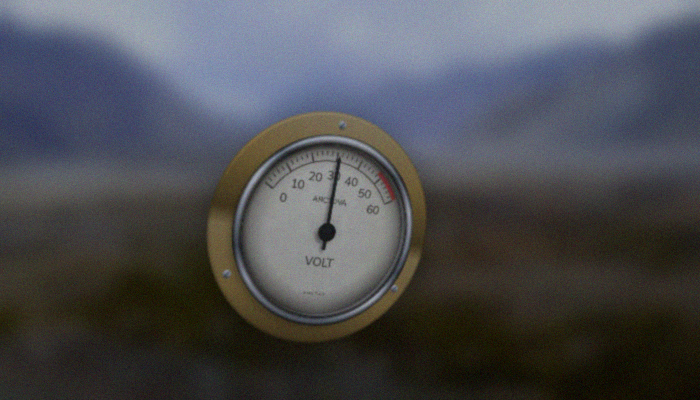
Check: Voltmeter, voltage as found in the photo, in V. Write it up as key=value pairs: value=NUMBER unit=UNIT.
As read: value=30 unit=V
